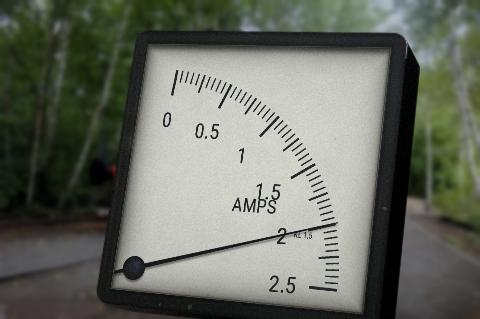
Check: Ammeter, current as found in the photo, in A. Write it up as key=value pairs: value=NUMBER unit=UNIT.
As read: value=2 unit=A
